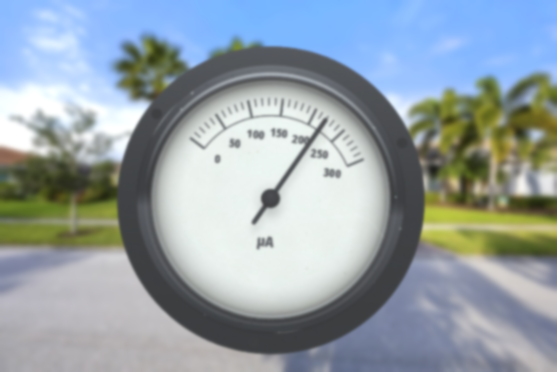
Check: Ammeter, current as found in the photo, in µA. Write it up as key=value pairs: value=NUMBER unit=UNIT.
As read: value=220 unit=µA
